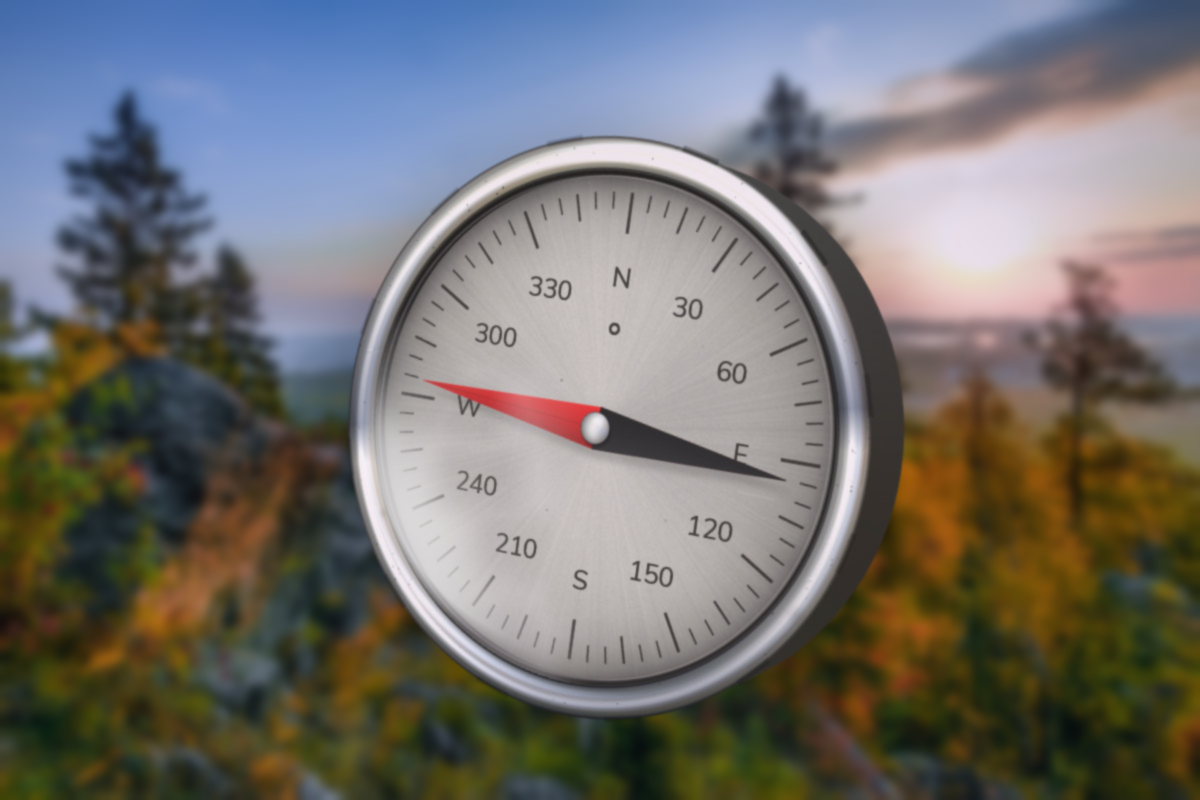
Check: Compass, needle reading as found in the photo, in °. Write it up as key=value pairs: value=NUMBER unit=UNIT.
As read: value=275 unit=°
